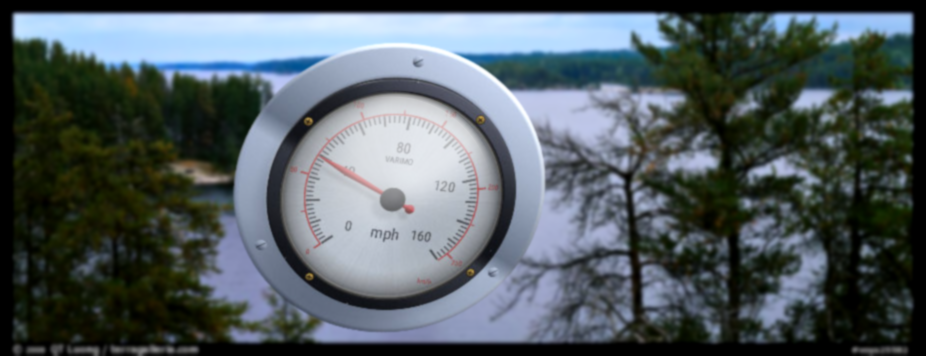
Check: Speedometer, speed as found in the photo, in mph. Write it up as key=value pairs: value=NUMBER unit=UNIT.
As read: value=40 unit=mph
